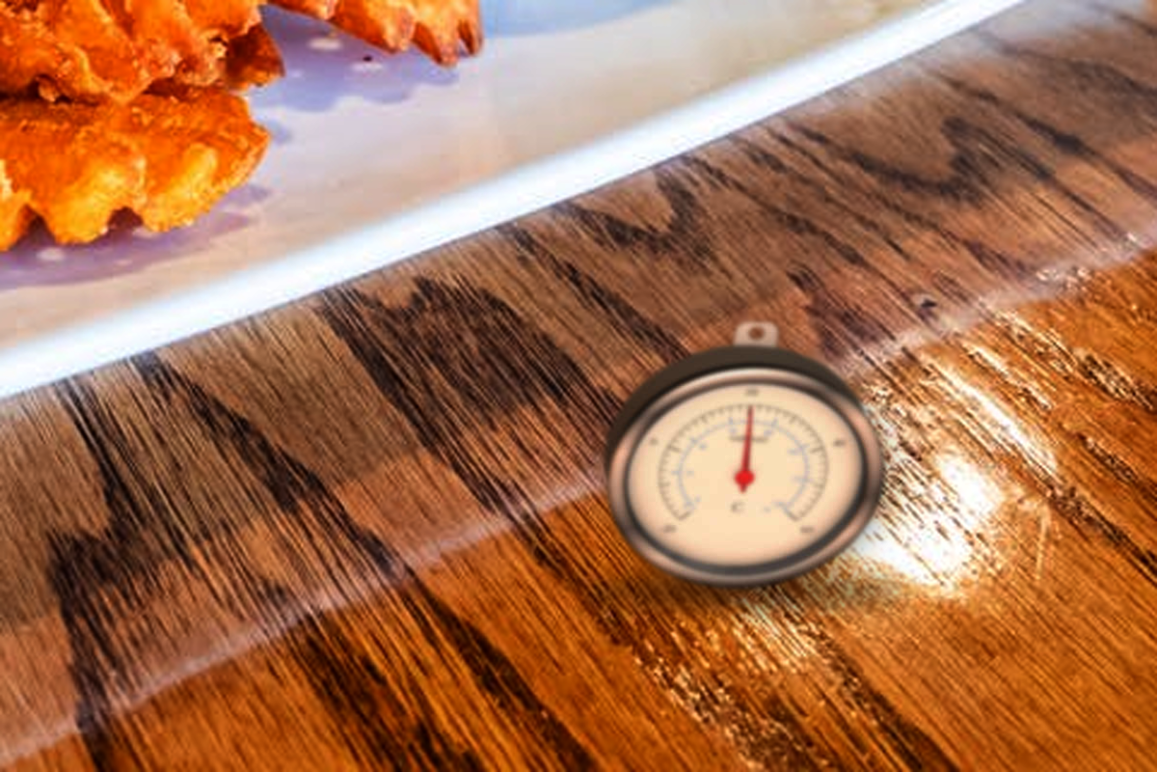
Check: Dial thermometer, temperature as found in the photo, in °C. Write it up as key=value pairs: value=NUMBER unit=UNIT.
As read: value=20 unit=°C
